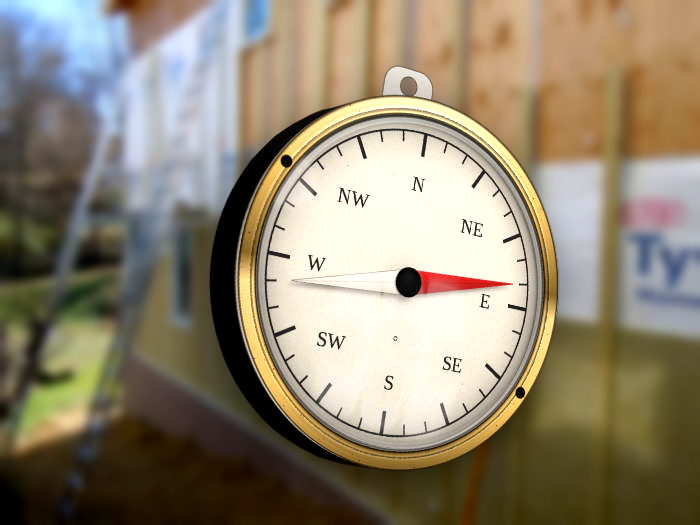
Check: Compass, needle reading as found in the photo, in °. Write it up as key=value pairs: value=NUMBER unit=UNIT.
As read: value=80 unit=°
